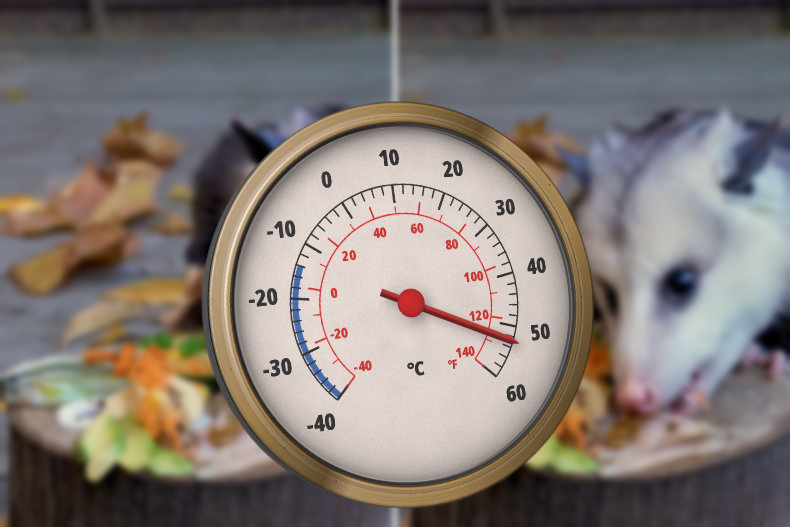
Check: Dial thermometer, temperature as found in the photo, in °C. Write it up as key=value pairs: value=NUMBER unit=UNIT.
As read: value=53 unit=°C
